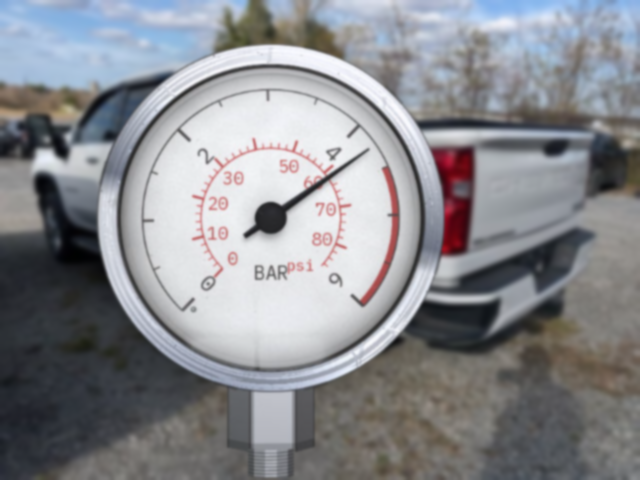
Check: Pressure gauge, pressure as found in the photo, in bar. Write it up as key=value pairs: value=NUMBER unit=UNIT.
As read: value=4.25 unit=bar
